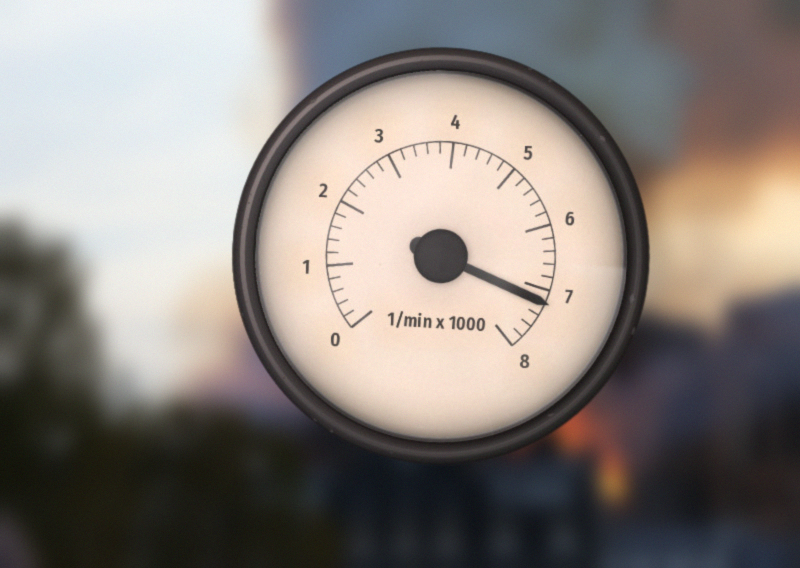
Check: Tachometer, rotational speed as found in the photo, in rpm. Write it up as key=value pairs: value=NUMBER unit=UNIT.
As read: value=7200 unit=rpm
